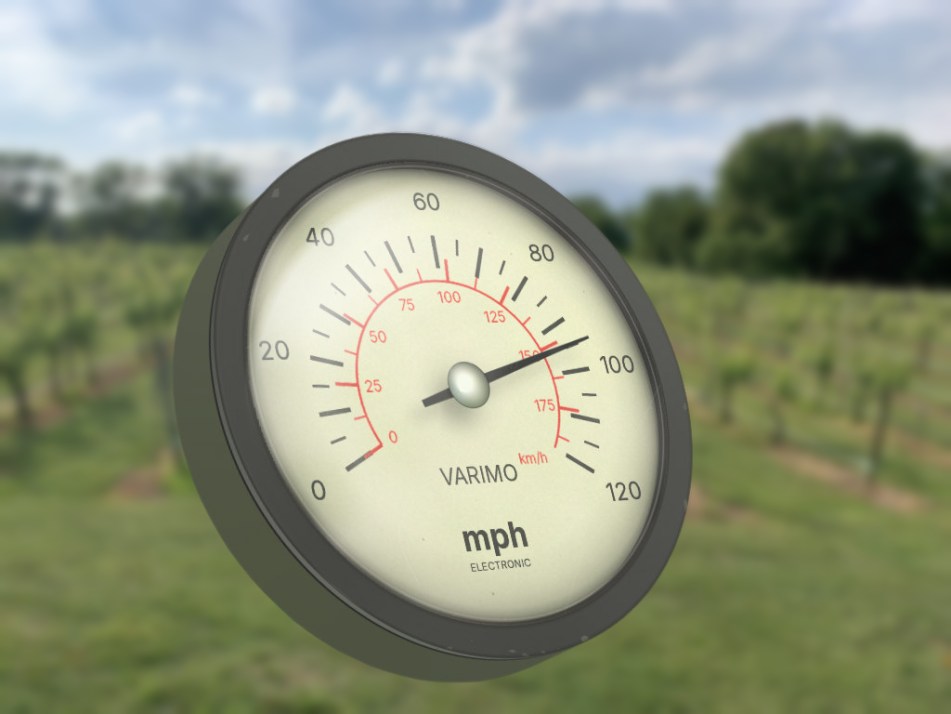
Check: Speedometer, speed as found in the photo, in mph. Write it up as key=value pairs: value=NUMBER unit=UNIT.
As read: value=95 unit=mph
